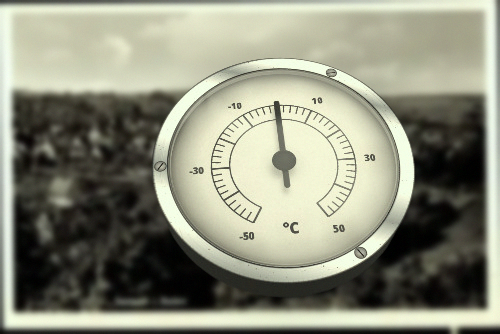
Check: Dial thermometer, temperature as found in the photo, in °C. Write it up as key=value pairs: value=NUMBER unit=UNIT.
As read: value=0 unit=°C
